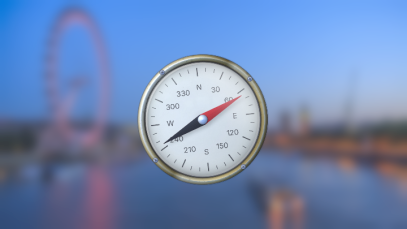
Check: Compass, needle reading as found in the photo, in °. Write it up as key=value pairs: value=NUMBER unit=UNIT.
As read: value=65 unit=°
